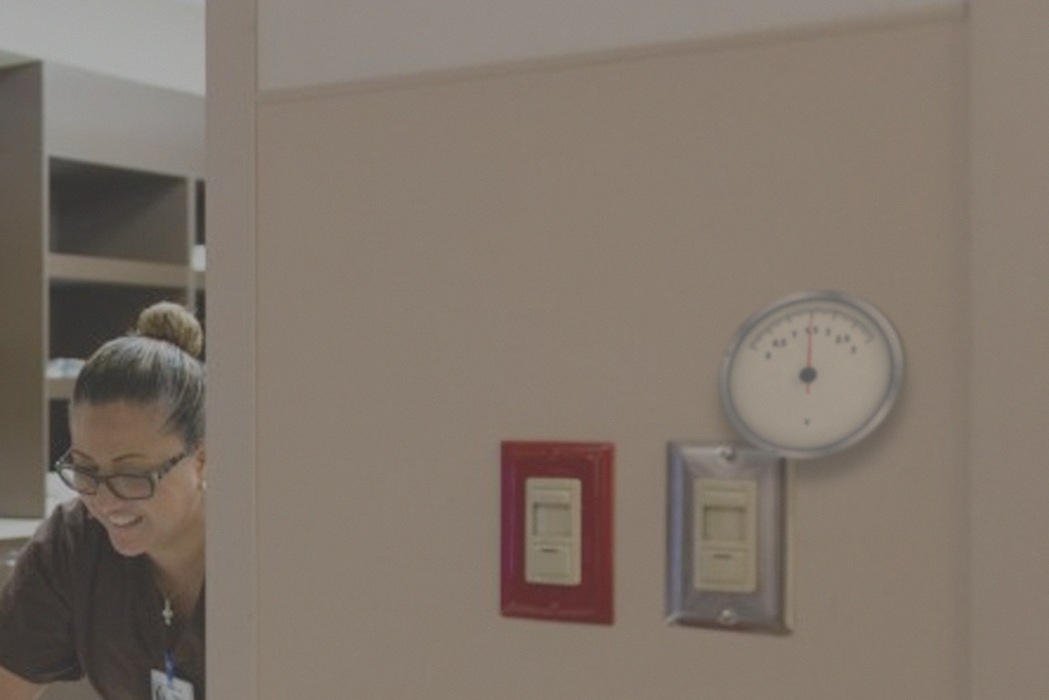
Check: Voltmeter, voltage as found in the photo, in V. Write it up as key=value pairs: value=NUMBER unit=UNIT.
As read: value=1.5 unit=V
